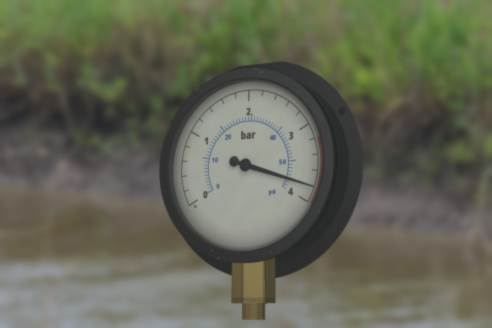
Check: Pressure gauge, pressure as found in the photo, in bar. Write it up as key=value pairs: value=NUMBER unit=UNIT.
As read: value=3.8 unit=bar
